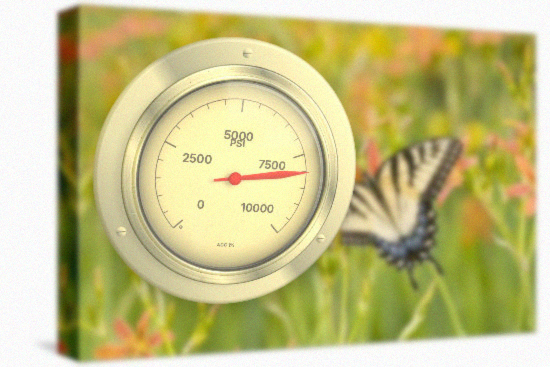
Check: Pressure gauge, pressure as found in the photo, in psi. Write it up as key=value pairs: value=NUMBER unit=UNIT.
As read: value=8000 unit=psi
